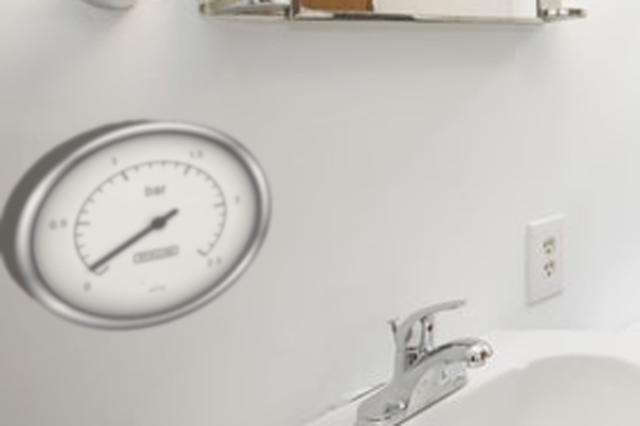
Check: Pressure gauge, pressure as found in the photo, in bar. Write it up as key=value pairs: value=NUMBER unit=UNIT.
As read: value=0.1 unit=bar
